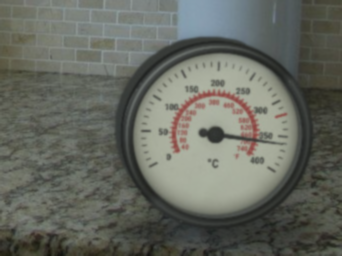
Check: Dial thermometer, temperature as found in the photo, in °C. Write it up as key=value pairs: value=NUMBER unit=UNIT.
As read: value=360 unit=°C
